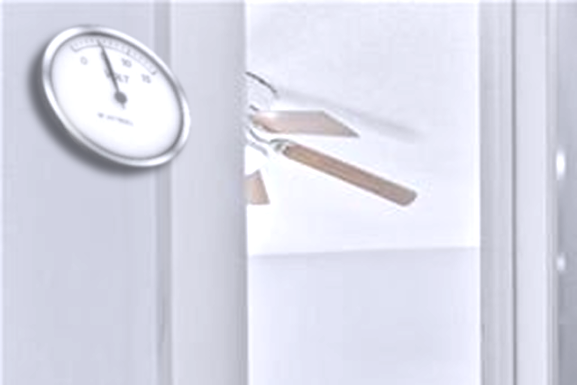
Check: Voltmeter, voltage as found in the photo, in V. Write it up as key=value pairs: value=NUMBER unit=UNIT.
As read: value=5 unit=V
